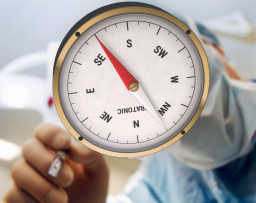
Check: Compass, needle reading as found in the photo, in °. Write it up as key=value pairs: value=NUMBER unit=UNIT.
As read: value=150 unit=°
